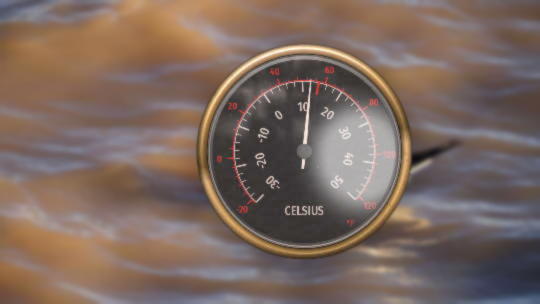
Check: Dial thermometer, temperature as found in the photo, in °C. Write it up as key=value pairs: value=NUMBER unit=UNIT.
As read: value=12 unit=°C
